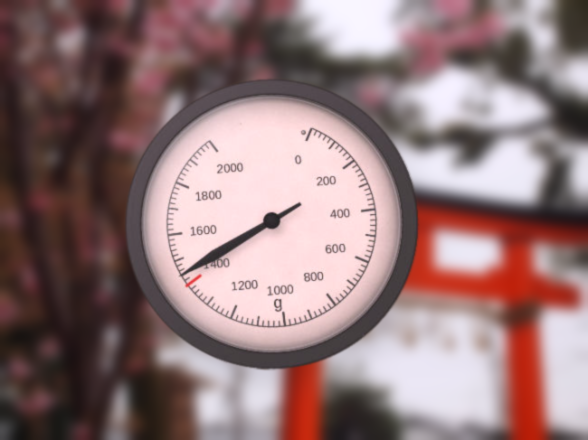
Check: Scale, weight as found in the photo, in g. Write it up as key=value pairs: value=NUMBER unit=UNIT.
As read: value=1440 unit=g
